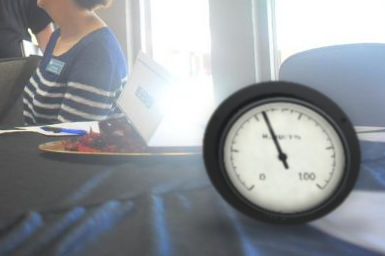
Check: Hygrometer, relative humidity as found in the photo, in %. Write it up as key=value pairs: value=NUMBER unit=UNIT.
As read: value=44 unit=%
